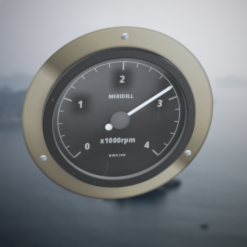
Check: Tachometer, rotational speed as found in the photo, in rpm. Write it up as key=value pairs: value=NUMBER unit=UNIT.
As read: value=2800 unit=rpm
